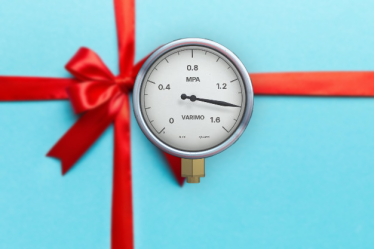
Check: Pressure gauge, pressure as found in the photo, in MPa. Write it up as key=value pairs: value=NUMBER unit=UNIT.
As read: value=1.4 unit=MPa
